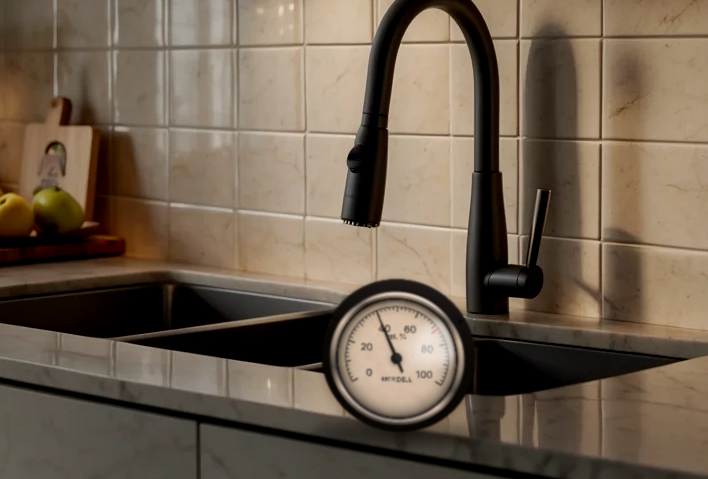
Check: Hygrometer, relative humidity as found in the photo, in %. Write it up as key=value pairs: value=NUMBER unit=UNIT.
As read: value=40 unit=%
